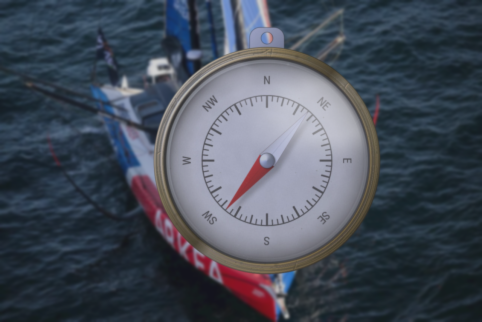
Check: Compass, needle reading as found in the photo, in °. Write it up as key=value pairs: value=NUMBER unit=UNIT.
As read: value=220 unit=°
